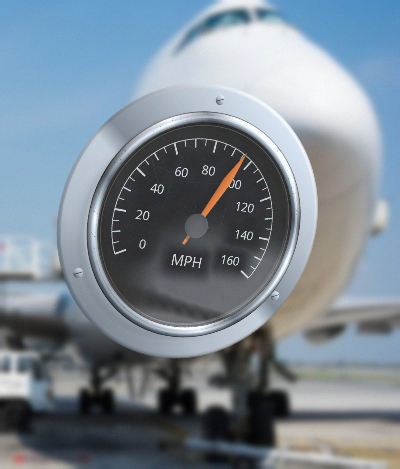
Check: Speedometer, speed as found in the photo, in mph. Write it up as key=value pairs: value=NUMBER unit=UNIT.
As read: value=95 unit=mph
